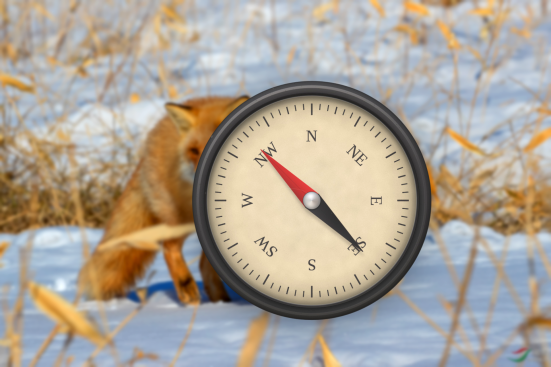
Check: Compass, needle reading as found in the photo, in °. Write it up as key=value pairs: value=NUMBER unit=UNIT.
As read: value=315 unit=°
